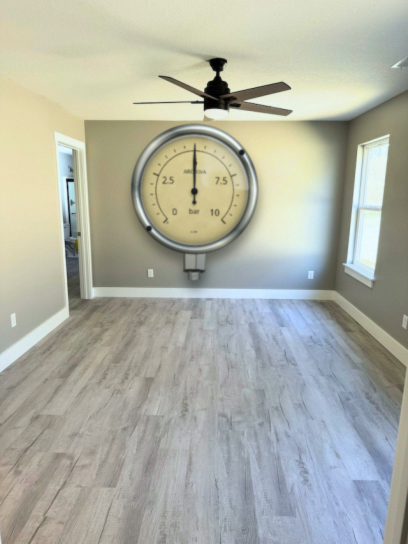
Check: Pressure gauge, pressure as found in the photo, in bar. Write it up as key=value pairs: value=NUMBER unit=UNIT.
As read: value=5 unit=bar
